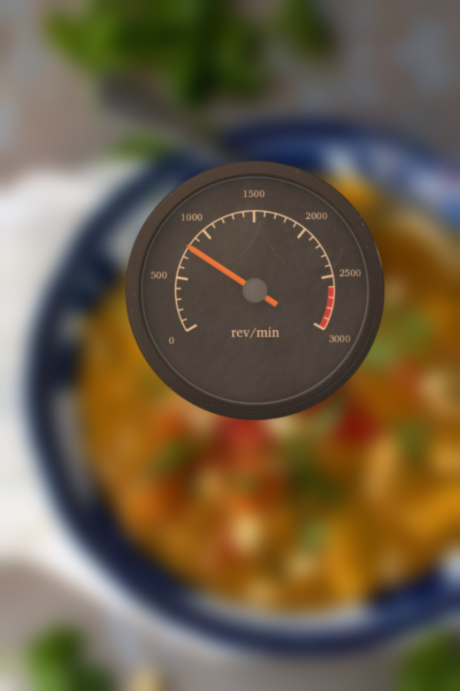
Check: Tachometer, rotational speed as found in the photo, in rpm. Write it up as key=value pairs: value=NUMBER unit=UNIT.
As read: value=800 unit=rpm
